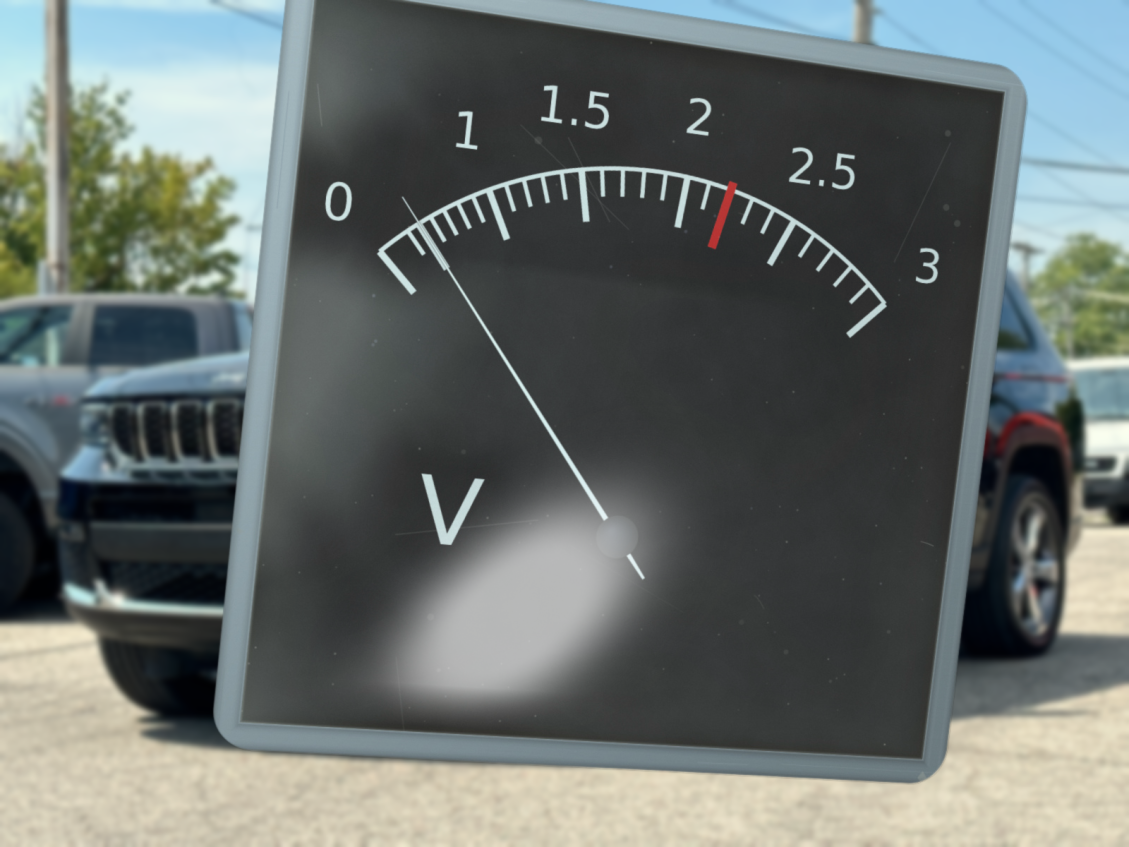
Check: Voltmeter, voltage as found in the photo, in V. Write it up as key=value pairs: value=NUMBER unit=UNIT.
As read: value=0.5 unit=V
